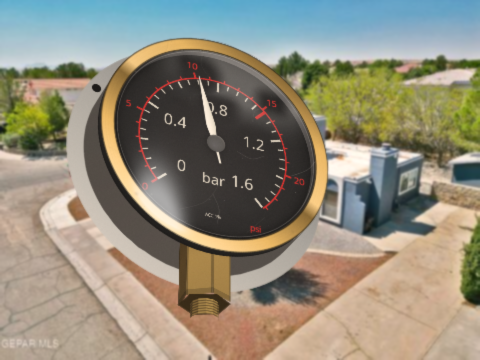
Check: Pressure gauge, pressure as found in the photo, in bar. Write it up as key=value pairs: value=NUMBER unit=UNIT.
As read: value=0.7 unit=bar
